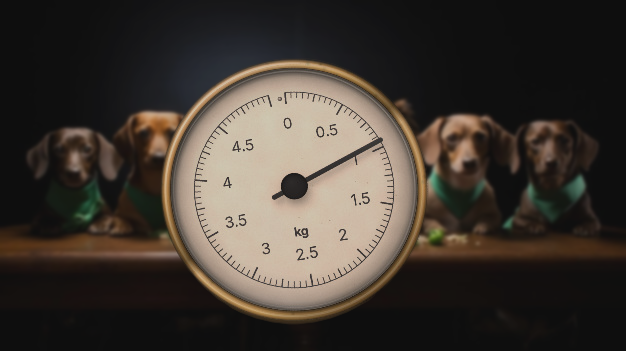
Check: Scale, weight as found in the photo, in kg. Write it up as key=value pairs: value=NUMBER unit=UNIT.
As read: value=0.95 unit=kg
